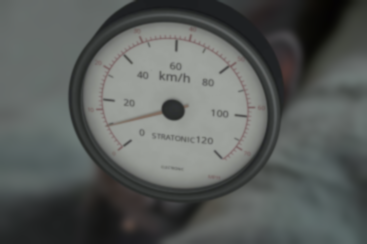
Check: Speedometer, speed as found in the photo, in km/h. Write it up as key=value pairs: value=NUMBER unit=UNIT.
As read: value=10 unit=km/h
